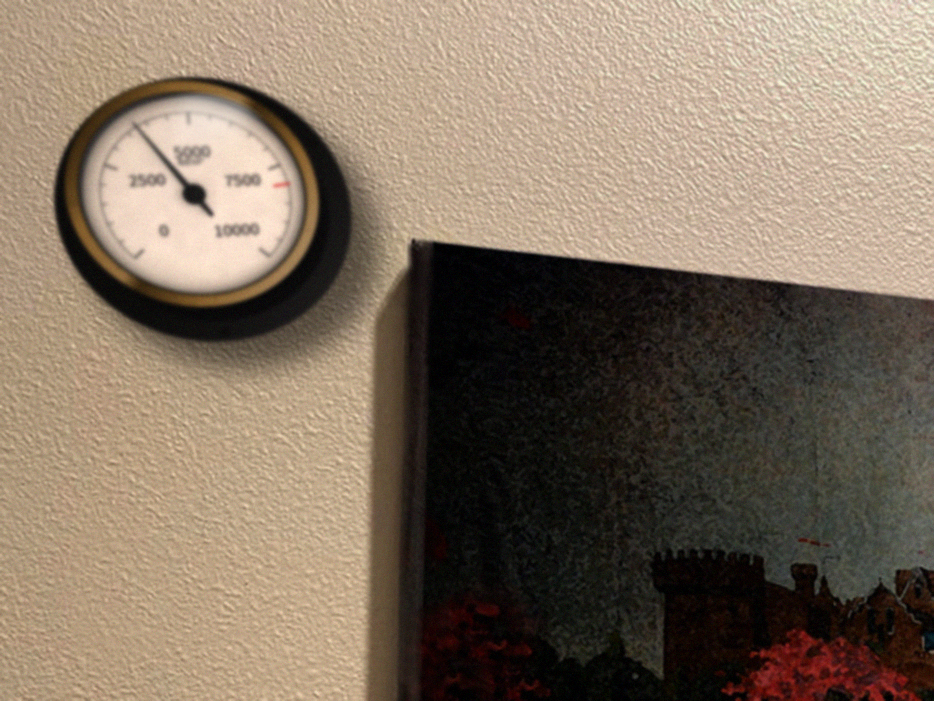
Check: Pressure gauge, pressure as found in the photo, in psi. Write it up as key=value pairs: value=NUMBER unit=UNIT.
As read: value=3750 unit=psi
